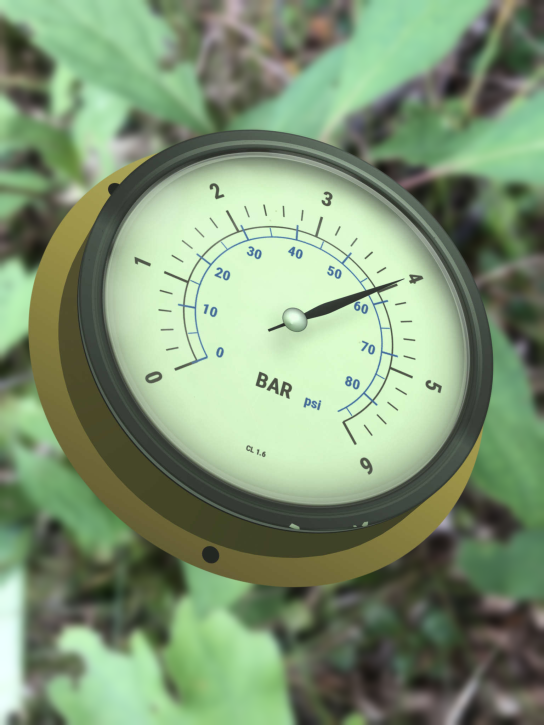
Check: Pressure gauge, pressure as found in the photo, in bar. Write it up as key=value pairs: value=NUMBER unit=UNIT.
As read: value=4 unit=bar
